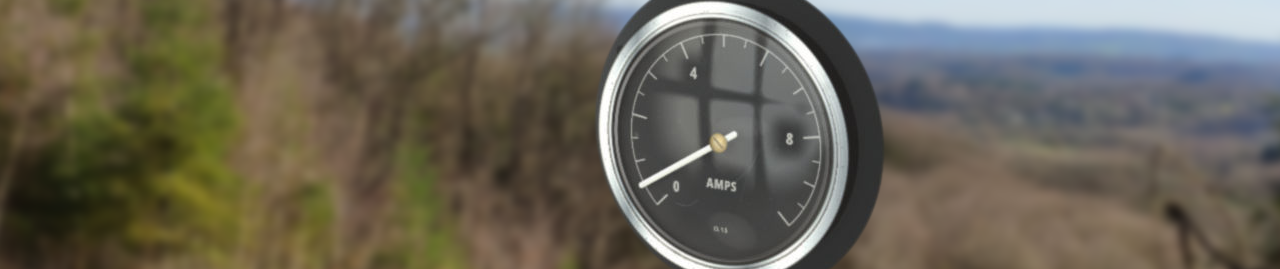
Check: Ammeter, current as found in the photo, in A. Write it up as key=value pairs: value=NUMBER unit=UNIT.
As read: value=0.5 unit=A
